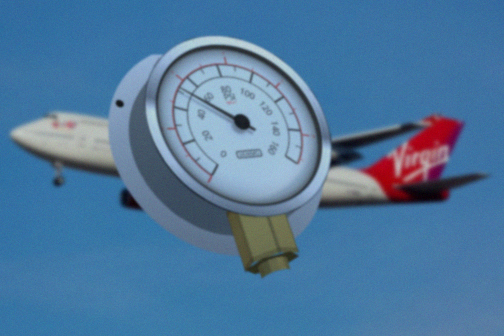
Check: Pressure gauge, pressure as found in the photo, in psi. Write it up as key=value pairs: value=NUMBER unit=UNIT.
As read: value=50 unit=psi
